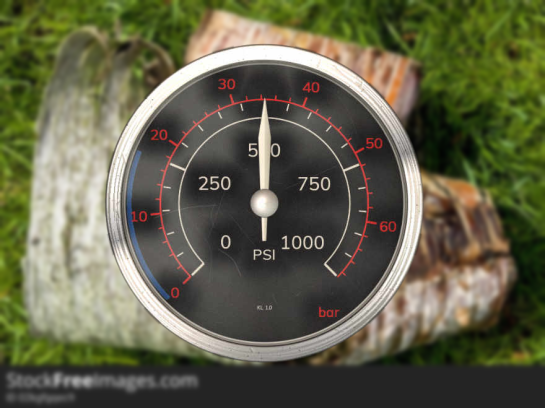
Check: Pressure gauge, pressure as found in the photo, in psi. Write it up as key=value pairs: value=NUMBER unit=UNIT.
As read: value=500 unit=psi
